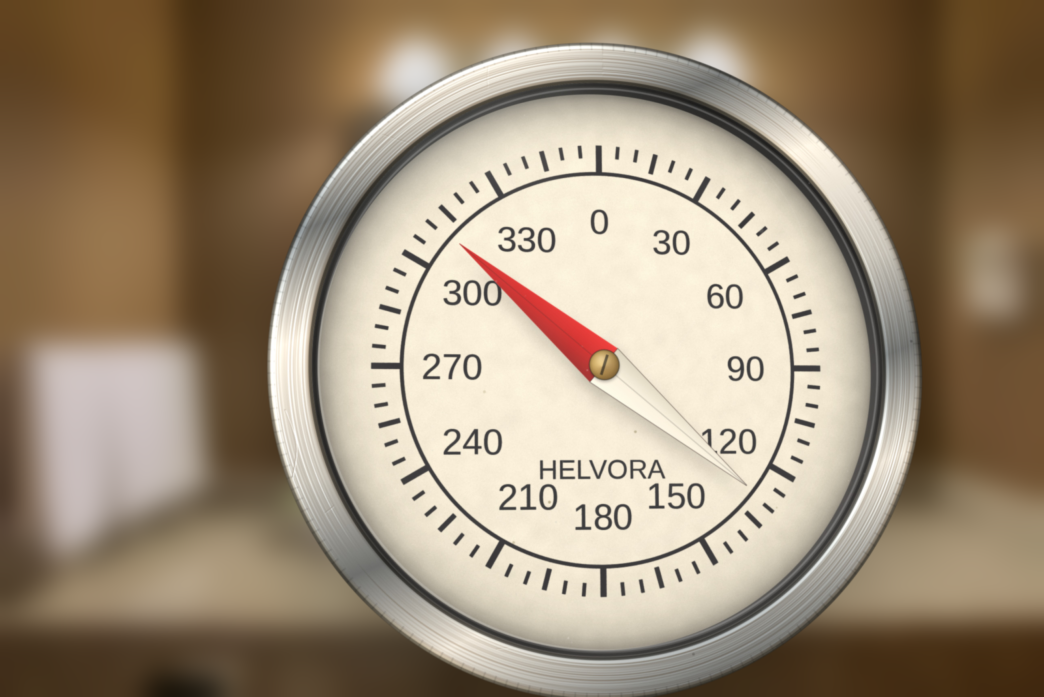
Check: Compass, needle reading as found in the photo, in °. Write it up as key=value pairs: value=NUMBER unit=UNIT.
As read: value=310 unit=°
